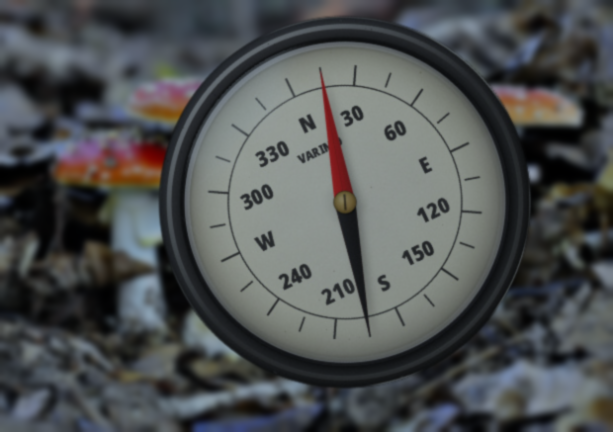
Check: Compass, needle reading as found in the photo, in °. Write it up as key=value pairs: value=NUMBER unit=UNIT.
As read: value=15 unit=°
